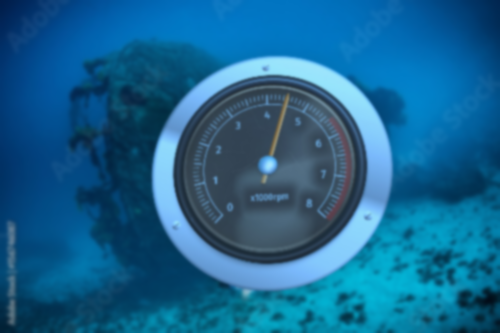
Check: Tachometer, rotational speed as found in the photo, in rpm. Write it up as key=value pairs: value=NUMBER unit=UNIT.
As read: value=4500 unit=rpm
